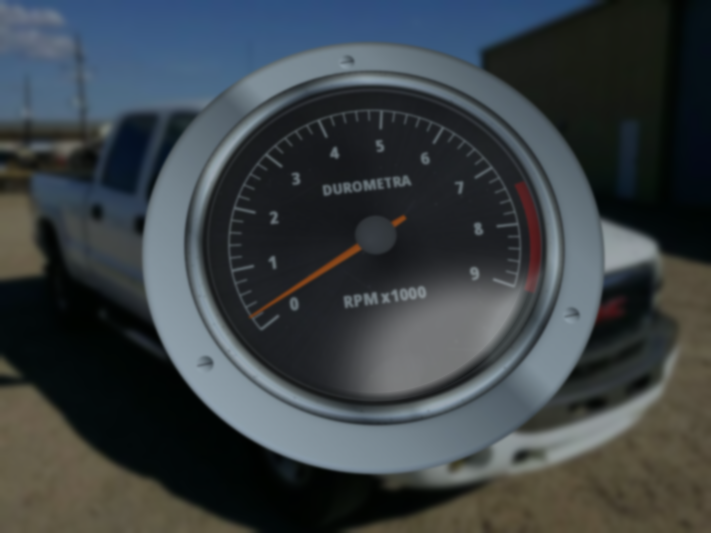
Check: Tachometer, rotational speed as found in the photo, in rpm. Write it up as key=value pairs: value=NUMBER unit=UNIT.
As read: value=200 unit=rpm
